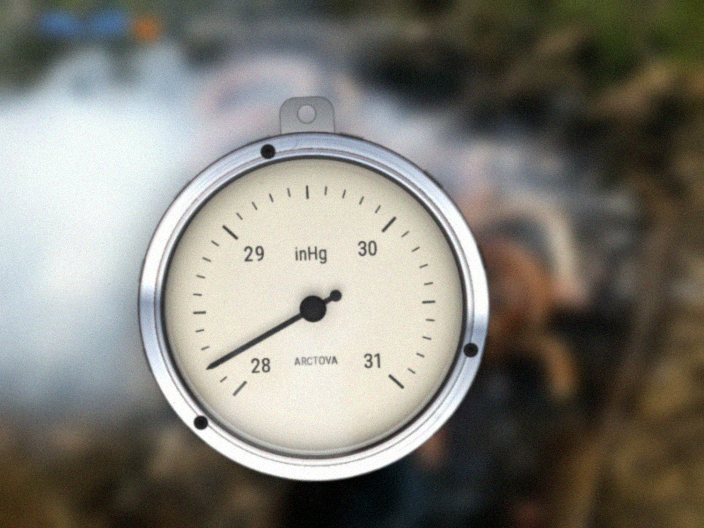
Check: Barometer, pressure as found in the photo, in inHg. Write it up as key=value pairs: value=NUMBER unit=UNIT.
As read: value=28.2 unit=inHg
